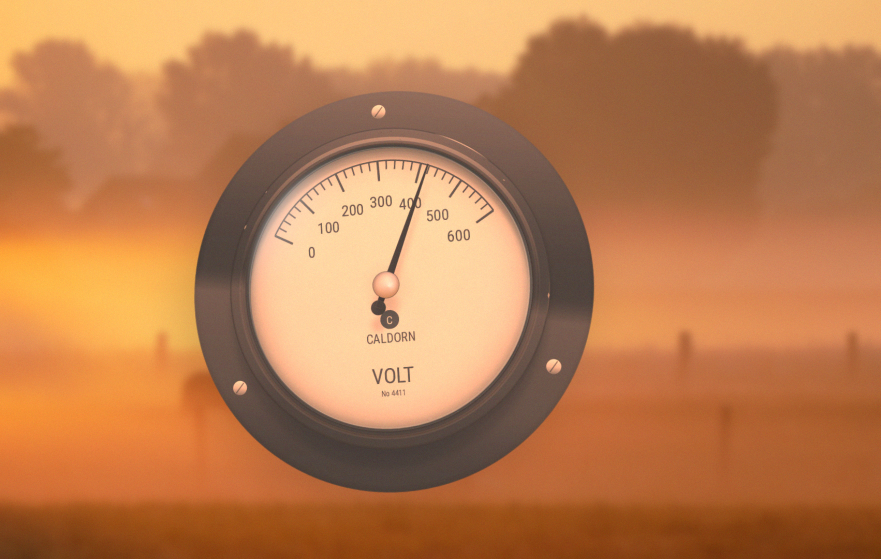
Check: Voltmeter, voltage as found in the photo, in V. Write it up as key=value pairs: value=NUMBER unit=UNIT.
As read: value=420 unit=V
